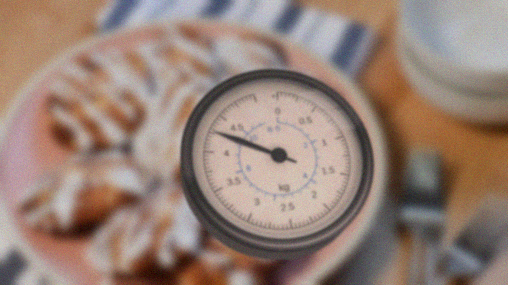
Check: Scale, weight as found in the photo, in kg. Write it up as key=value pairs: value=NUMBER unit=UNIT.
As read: value=4.25 unit=kg
